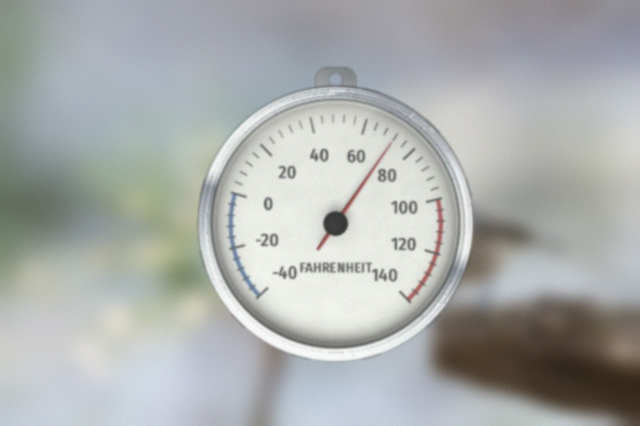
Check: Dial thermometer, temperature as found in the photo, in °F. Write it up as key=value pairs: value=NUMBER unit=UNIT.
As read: value=72 unit=°F
